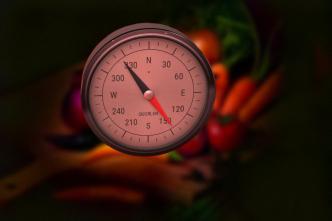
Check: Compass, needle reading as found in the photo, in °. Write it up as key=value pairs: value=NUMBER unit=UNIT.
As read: value=145 unit=°
